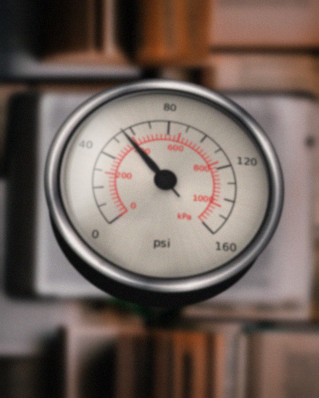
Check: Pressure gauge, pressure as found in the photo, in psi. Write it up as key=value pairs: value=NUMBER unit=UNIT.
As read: value=55 unit=psi
